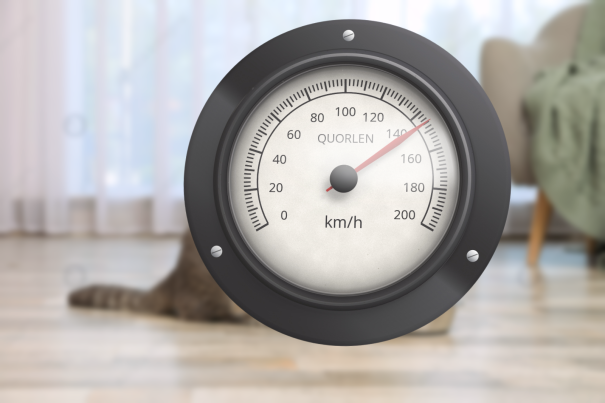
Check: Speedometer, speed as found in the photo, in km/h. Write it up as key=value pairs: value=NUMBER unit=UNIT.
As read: value=146 unit=km/h
